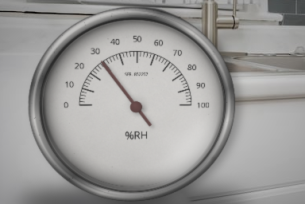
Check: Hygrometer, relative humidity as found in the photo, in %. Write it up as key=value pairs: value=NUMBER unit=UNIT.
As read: value=30 unit=%
